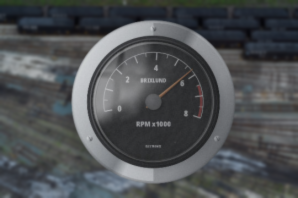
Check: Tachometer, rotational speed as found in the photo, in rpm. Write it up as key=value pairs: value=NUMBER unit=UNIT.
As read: value=5750 unit=rpm
